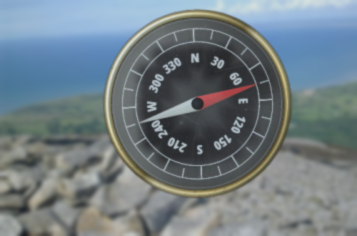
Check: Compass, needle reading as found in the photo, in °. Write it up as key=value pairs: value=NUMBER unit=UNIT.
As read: value=75 unit=°
